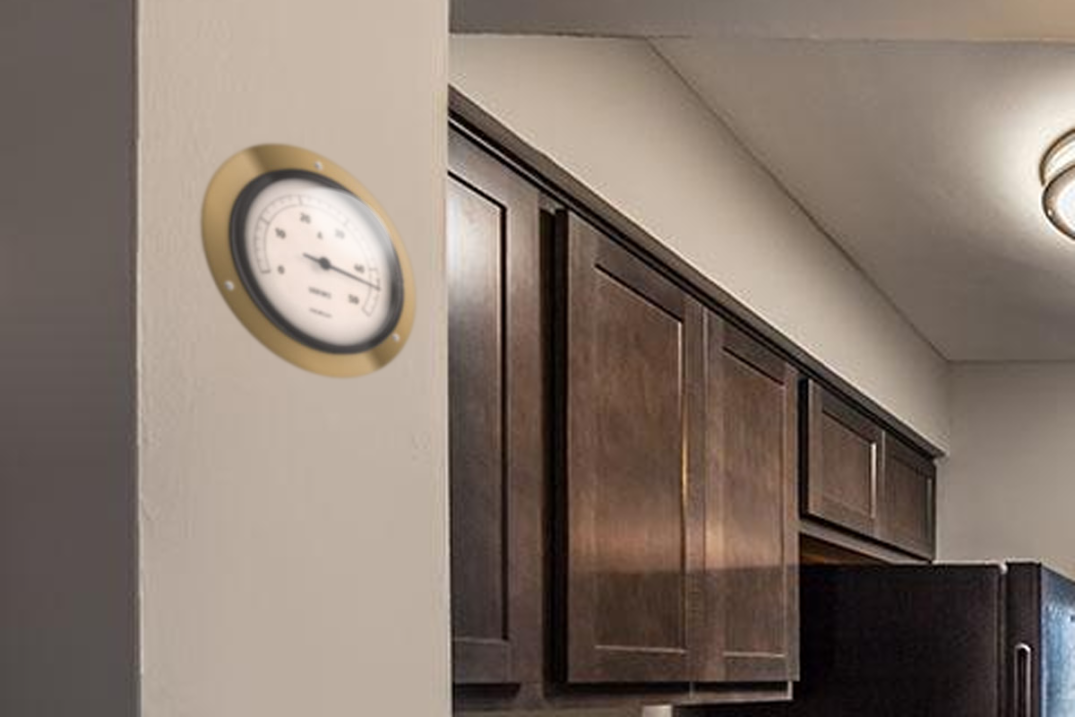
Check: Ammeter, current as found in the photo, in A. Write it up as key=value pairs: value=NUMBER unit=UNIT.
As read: value=44 unit=A
